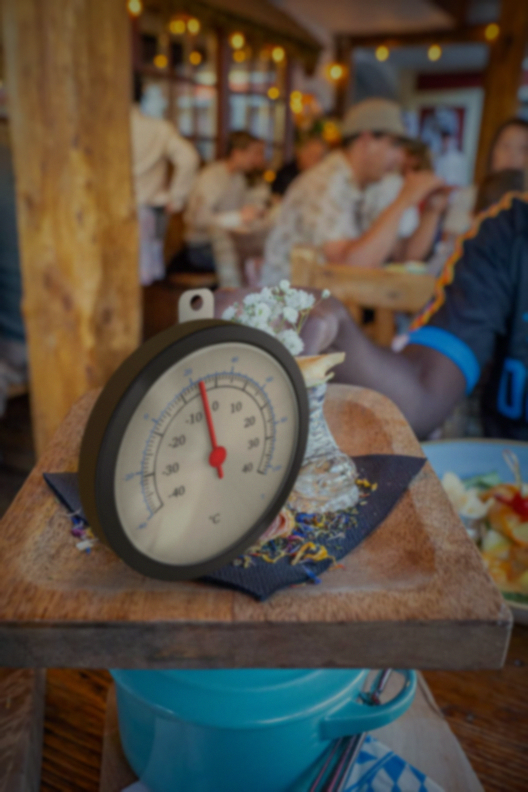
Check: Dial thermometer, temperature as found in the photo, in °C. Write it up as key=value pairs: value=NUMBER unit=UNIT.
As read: value=-5 unit=°C
